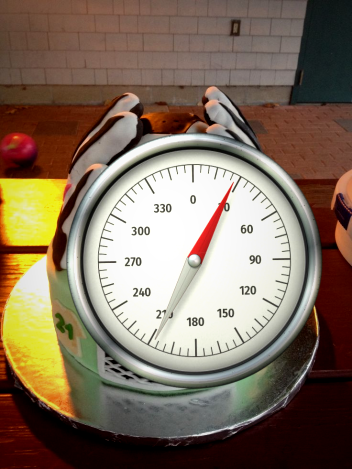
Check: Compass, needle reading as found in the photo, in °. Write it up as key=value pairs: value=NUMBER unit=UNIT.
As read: value=27.5 unit=°
